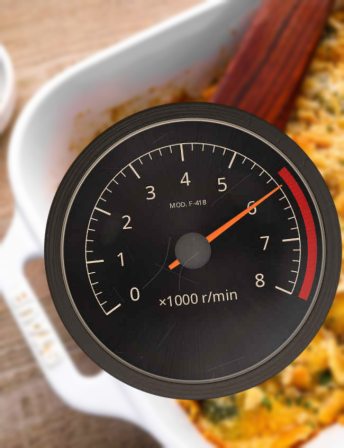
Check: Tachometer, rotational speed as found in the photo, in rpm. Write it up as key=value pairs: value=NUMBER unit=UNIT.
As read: value=6000 unit=rpm
